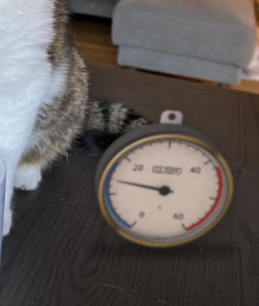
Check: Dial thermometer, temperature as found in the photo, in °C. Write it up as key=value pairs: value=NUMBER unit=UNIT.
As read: value=14 unit=°C
